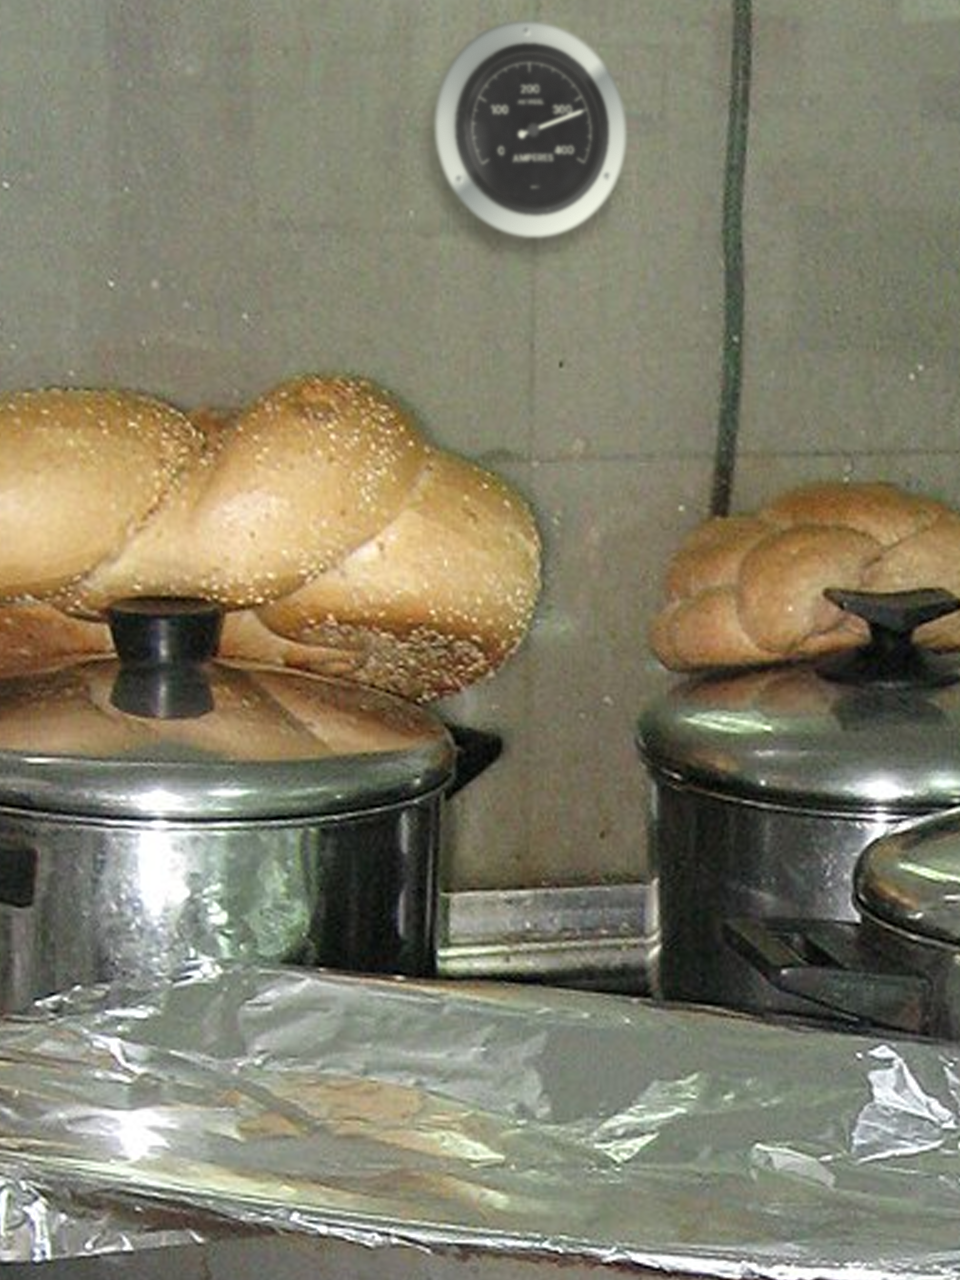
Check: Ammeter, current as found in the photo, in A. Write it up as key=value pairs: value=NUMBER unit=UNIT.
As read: value=320 unit=A
